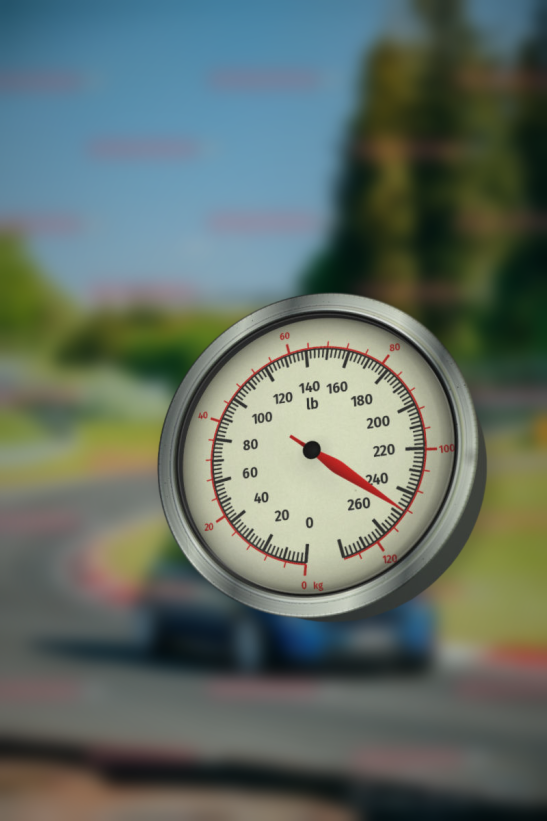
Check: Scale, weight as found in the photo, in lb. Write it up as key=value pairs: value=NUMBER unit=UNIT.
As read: value=248 unit=lb
